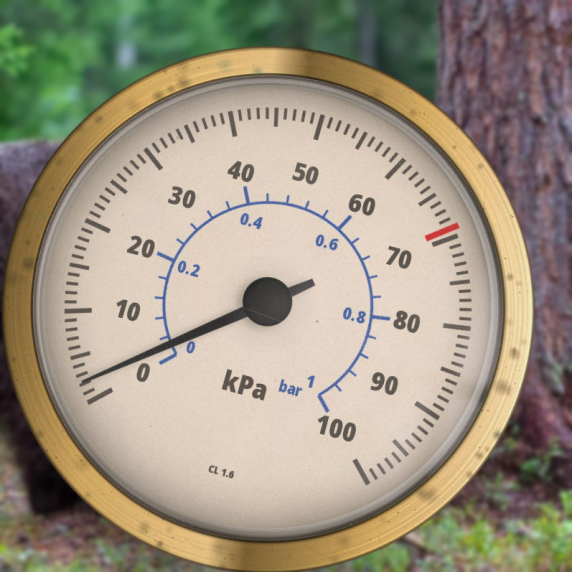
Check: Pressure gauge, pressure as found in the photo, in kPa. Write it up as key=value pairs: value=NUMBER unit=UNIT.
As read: value=2 unit=kPa
